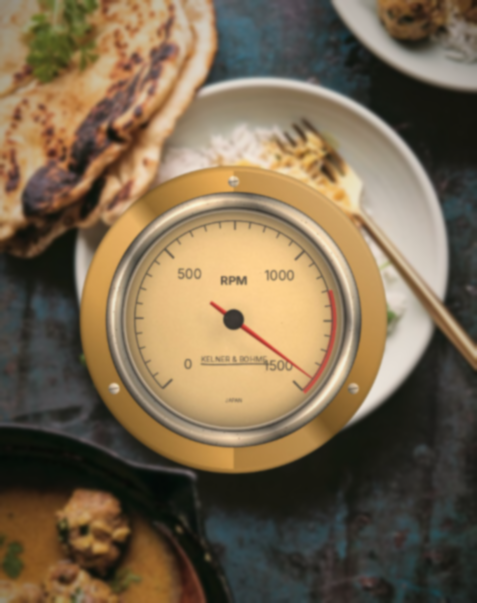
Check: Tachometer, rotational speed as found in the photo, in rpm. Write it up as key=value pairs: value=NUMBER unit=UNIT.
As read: value=1450 unit=rpm
